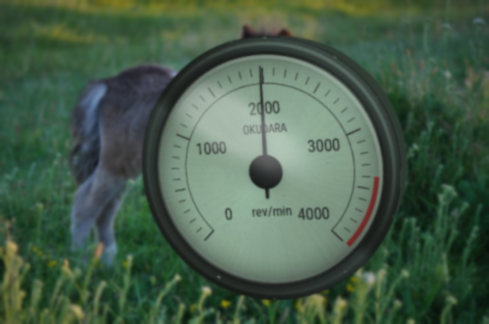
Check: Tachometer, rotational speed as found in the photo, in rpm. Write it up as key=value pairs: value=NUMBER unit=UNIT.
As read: value=2000 unit=rpm
